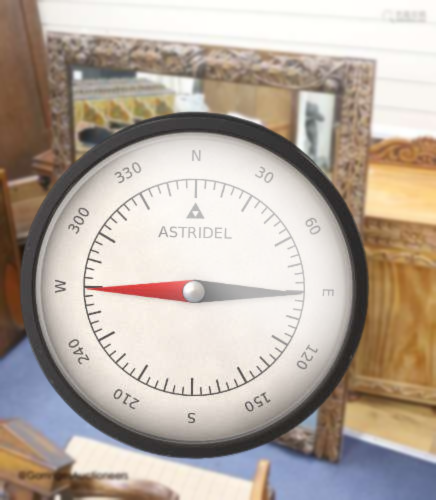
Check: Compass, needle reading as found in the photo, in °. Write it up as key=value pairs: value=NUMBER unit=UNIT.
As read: value=270 unit=°
